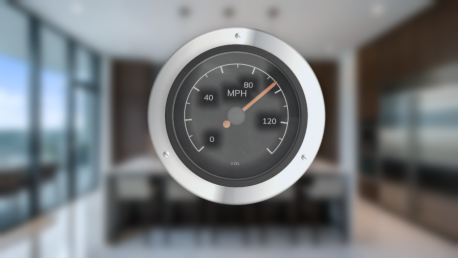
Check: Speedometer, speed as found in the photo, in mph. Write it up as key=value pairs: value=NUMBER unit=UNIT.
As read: value=95 unit=mph
